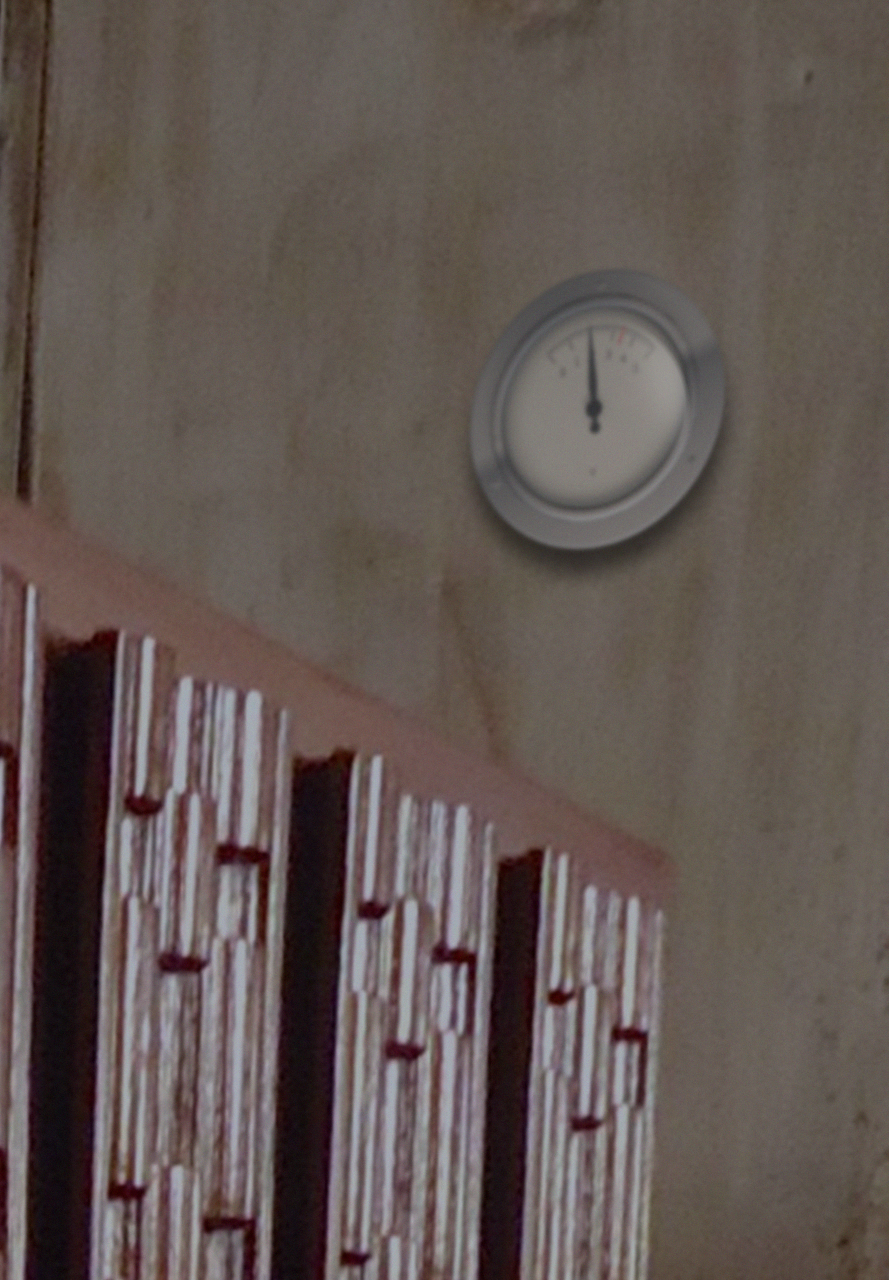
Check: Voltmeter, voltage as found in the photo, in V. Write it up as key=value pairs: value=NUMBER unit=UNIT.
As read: value=2 unit=V
